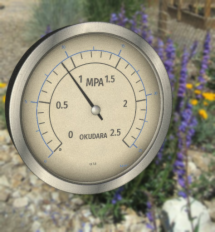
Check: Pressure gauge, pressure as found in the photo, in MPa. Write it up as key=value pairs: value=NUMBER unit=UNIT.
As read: value=0.9 unit=MPa
